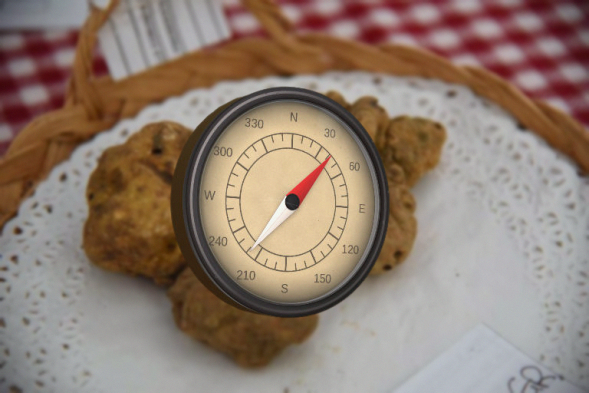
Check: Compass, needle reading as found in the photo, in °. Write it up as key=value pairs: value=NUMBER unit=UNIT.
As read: value=40 unit=°
